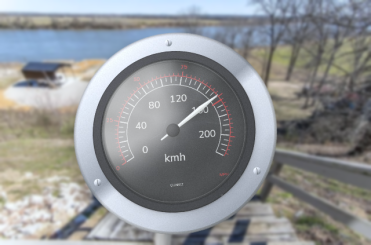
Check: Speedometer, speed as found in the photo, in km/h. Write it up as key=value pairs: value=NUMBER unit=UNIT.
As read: value=160 unit=km/h
